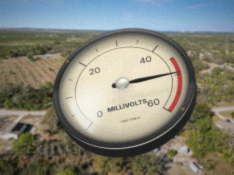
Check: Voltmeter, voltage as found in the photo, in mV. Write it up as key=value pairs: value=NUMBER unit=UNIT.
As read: value=50 unit=mV
